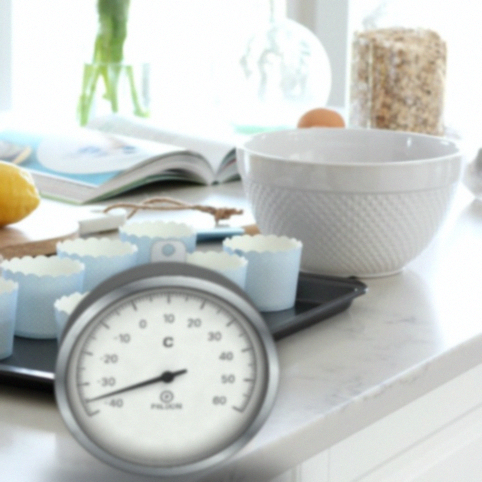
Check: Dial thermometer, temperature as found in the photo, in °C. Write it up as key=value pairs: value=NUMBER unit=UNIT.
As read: value=-35 unit=°C
